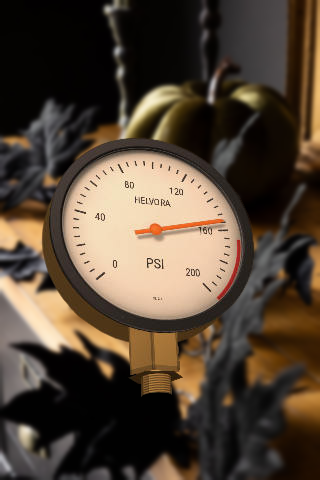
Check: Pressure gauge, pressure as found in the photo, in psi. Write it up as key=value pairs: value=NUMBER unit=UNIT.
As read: value=155 unit=psi
